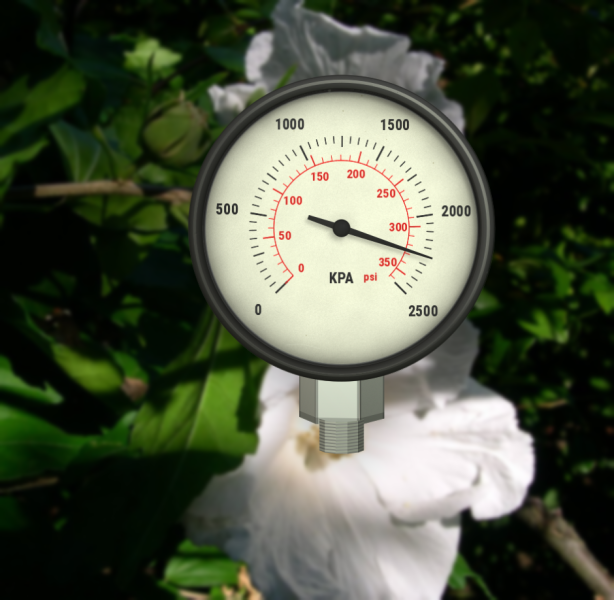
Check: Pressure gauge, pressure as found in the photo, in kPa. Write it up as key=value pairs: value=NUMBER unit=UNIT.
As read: value=2250 unit=kPa
